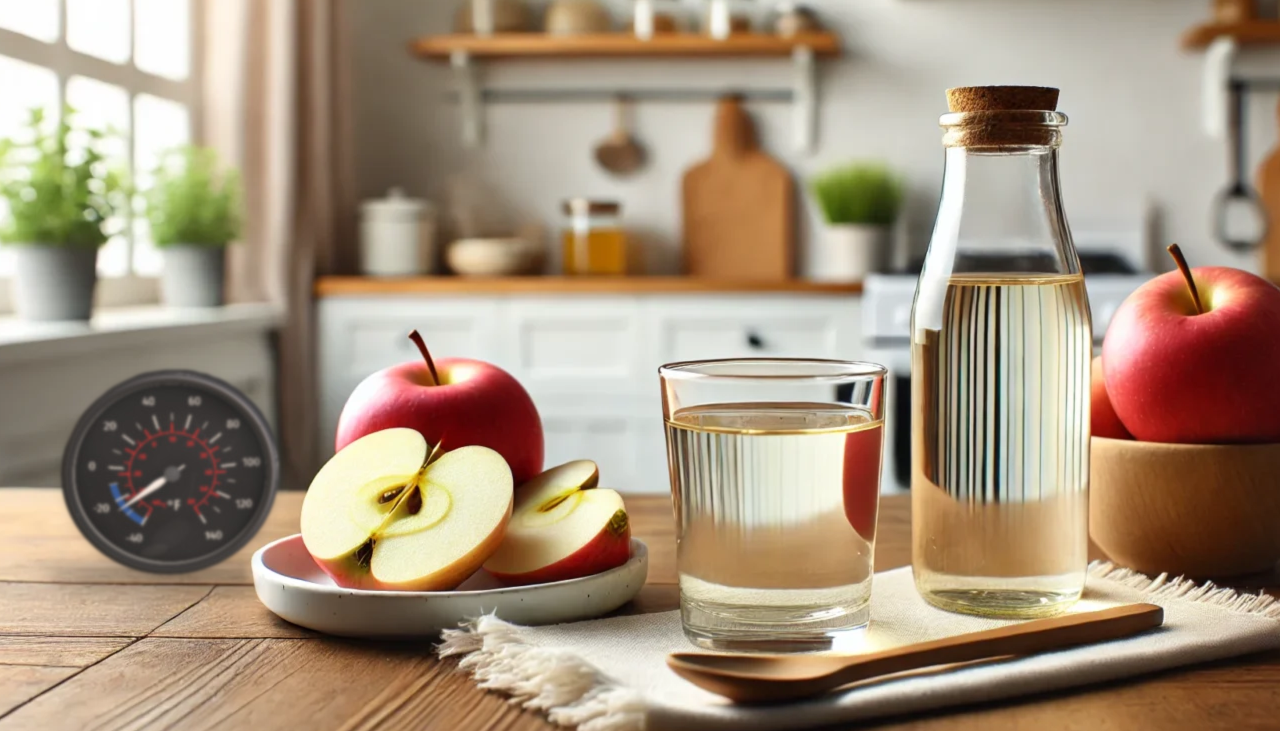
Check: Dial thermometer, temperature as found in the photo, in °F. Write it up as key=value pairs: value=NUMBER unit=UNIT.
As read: value=-25 unit=°F
